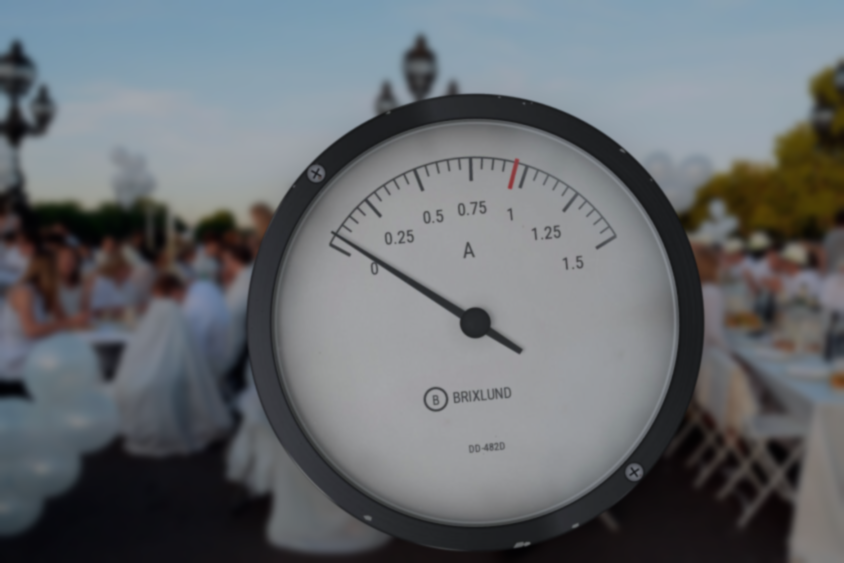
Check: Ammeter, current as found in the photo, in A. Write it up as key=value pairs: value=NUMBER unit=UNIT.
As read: value=0.05 unit=A
